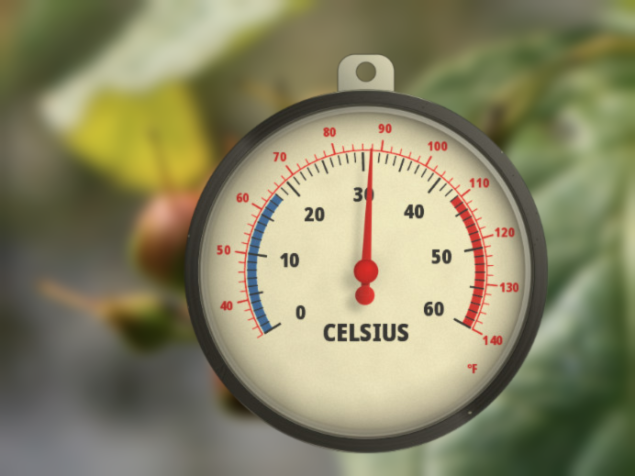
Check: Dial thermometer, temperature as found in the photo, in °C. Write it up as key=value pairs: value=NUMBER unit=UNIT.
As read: value=31 unit=°C
